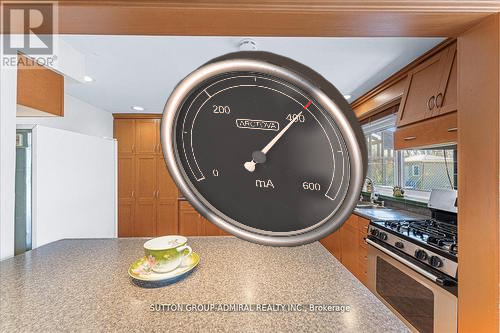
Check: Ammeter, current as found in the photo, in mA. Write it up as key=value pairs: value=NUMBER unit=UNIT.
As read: value=400 unit=mA
